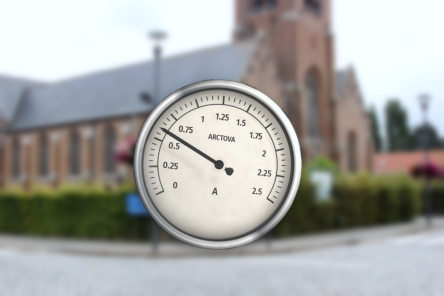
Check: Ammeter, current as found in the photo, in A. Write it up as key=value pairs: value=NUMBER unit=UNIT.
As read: value=0.6 unit=A
